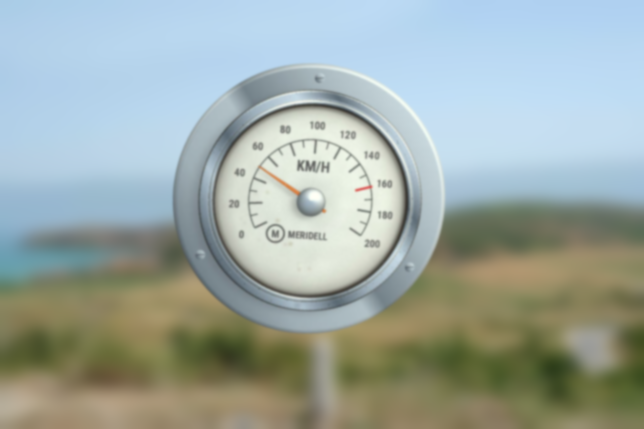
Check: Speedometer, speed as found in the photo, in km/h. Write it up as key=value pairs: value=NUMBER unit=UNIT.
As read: value=50 unit=km/h
